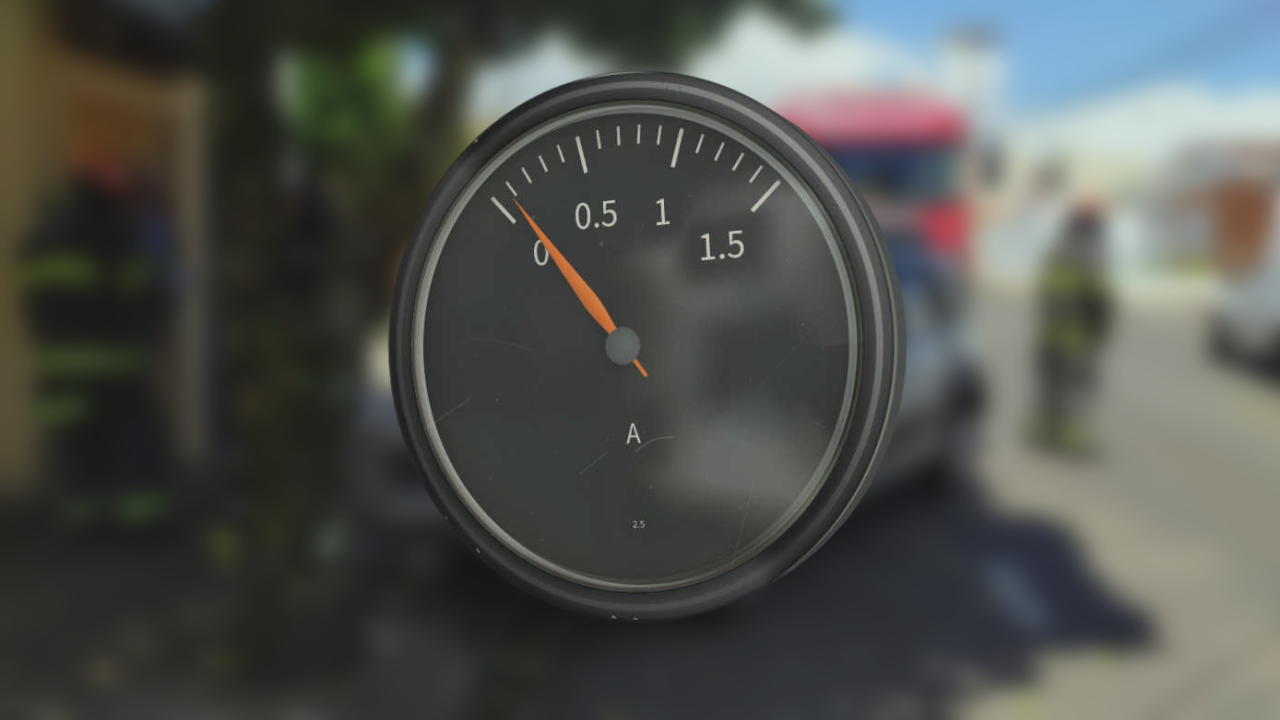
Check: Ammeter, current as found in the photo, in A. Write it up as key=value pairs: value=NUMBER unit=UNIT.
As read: value=0.1 unit=A
